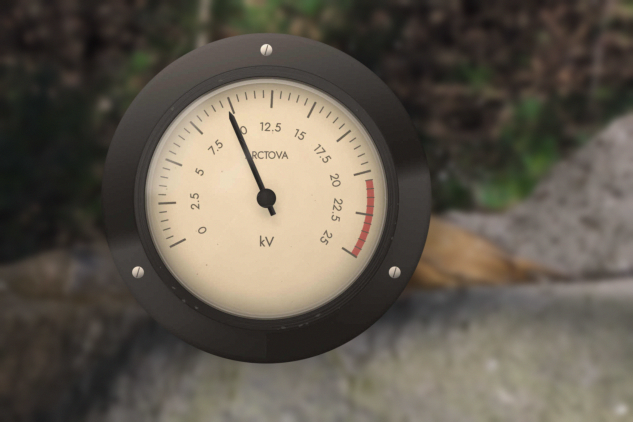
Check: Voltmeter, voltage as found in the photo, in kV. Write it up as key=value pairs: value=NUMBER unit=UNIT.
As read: value=9.75 unit=kV
